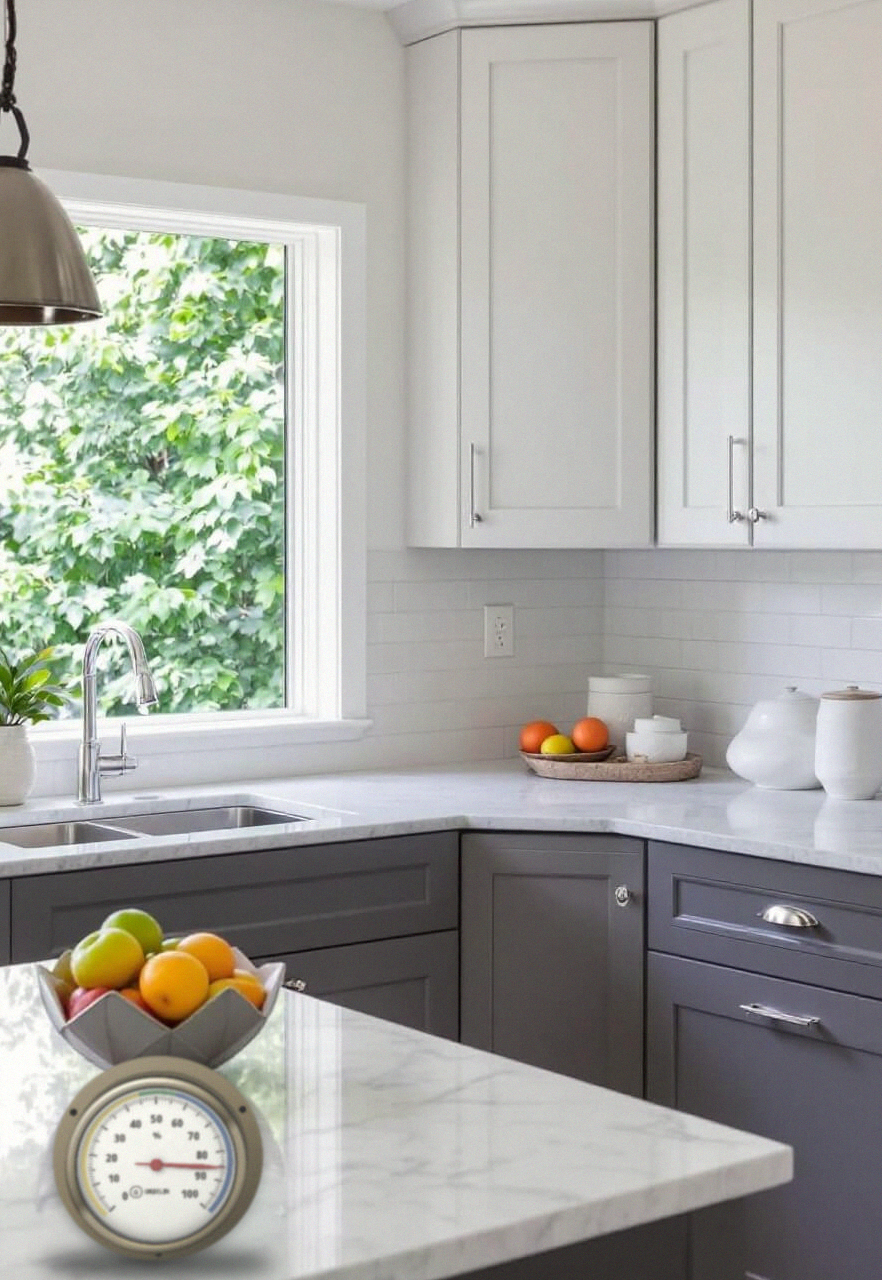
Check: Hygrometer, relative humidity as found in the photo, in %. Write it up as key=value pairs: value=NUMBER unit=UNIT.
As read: value=85 unit=%
